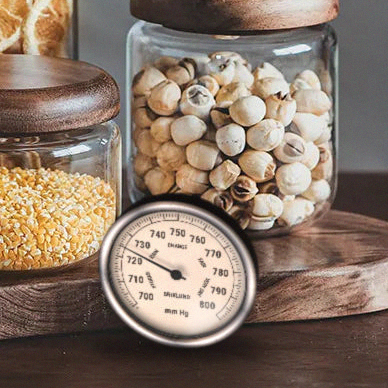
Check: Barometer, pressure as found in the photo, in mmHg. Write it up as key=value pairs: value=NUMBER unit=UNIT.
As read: value=725 unit=mmHg
